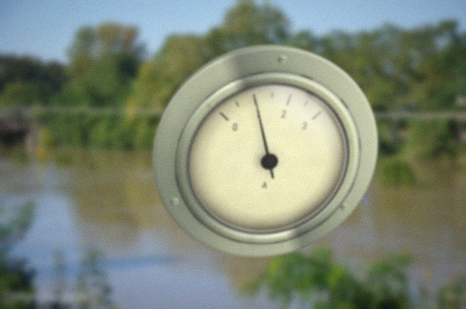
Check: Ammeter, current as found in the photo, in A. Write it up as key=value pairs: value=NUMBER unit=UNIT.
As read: value=1 unit=A
